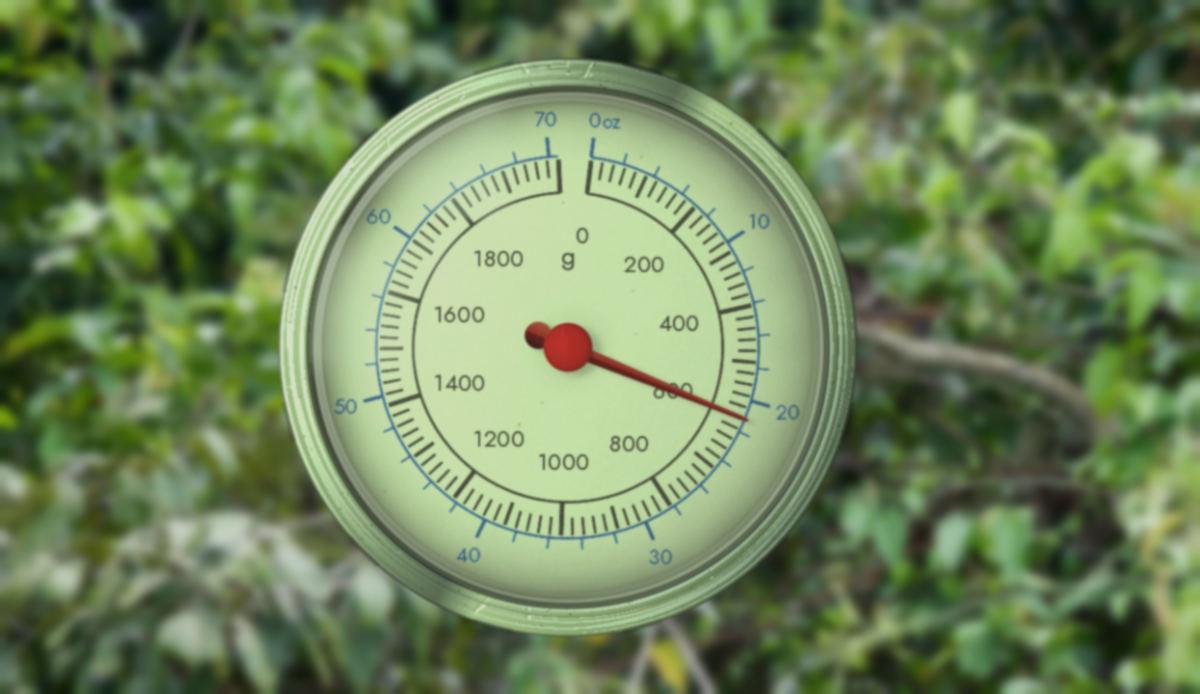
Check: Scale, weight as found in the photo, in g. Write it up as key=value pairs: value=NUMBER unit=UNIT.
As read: value=600 unit=g
